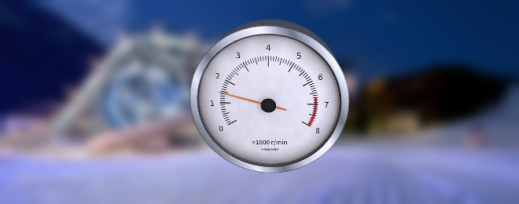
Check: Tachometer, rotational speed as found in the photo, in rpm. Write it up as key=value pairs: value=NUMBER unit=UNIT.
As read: value=1500 unit=rpm
